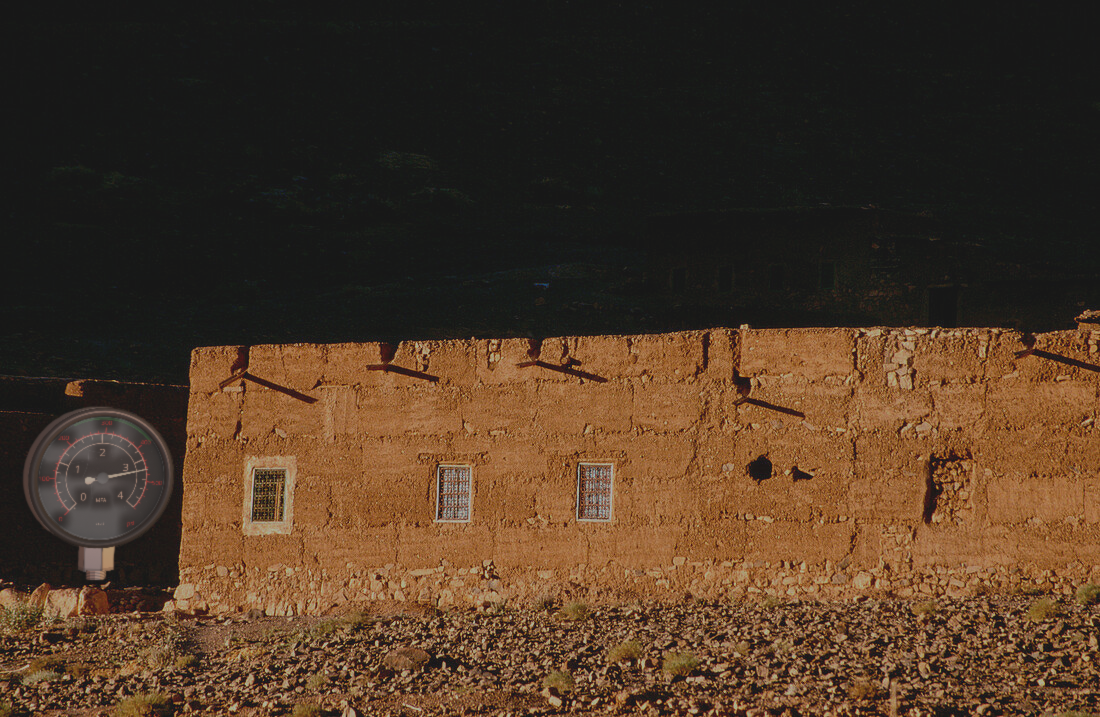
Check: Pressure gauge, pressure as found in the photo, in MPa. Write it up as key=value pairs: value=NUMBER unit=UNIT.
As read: value=3.2 unit=MPa
